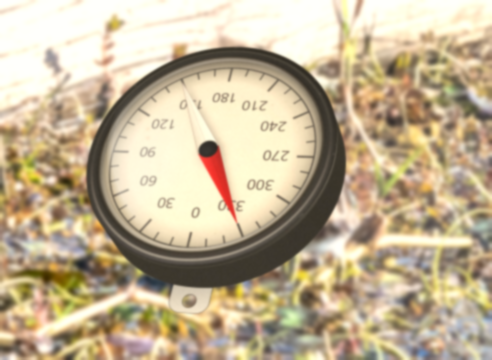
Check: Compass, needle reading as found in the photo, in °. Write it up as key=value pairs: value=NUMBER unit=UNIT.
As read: value=330 unit=°
